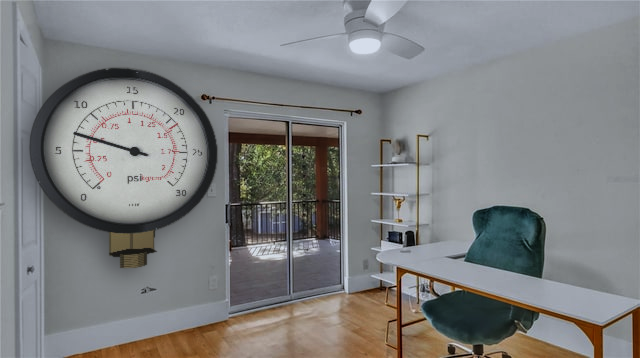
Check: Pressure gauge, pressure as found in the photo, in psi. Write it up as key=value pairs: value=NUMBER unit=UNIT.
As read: value=7 unit=psi
